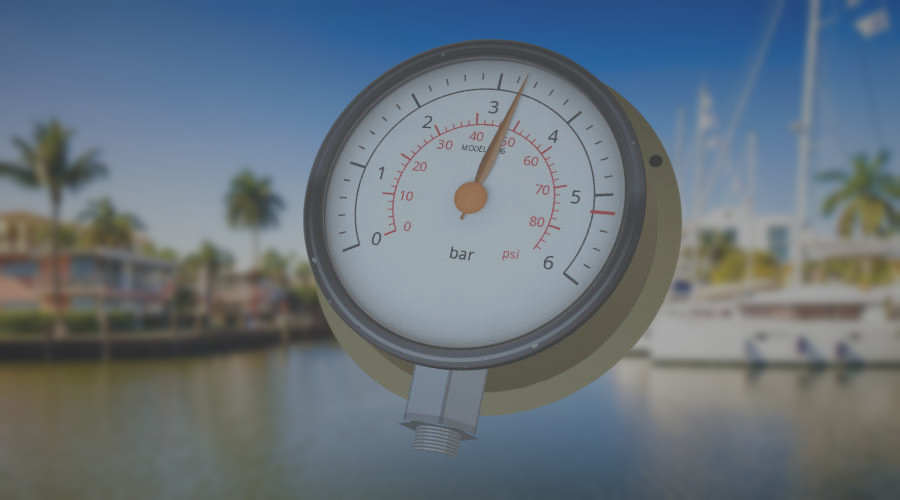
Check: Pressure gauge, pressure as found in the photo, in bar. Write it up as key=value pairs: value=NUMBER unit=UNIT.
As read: value=3.3 unit=bar
